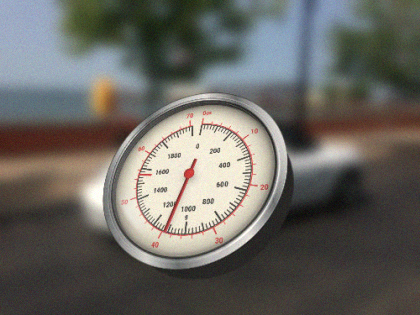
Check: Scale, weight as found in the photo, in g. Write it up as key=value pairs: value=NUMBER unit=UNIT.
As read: value=1100 unit=g
